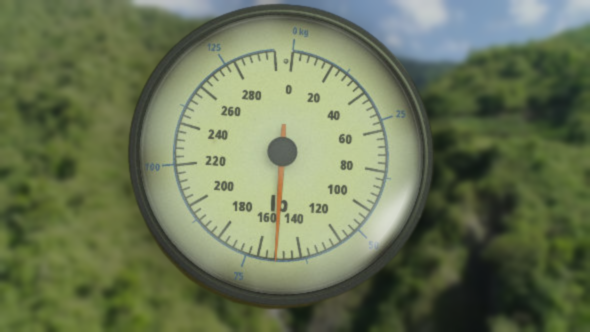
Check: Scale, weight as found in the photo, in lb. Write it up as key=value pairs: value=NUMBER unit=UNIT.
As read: value=152 unit=lb
